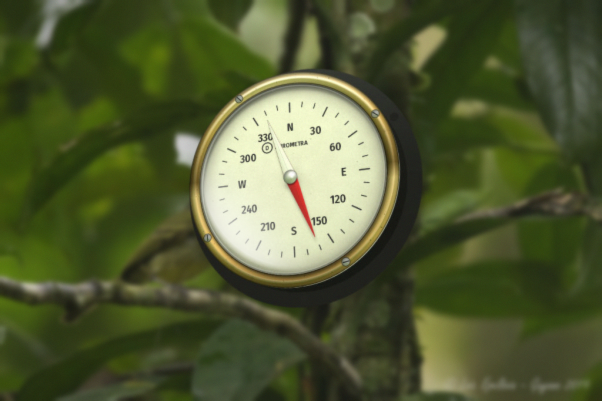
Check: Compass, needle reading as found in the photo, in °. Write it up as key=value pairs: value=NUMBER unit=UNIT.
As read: value=160 unit=°
